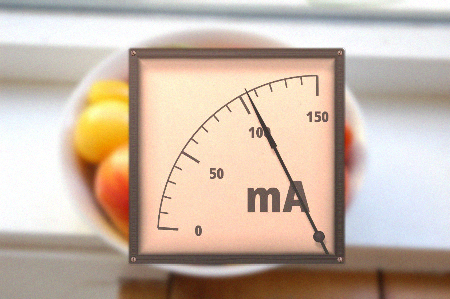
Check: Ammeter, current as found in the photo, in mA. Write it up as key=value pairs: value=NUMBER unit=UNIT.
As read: value=105 unit=mA
